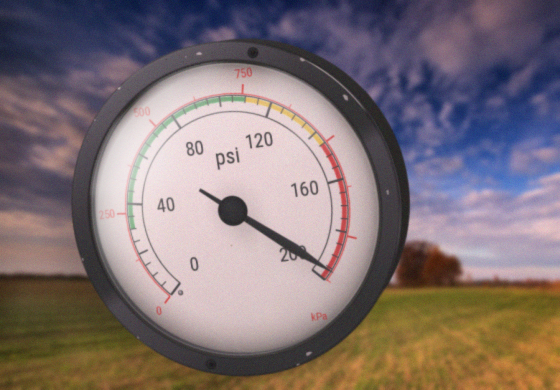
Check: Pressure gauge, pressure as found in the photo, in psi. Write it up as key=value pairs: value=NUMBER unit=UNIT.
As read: value=195 unit=psi
